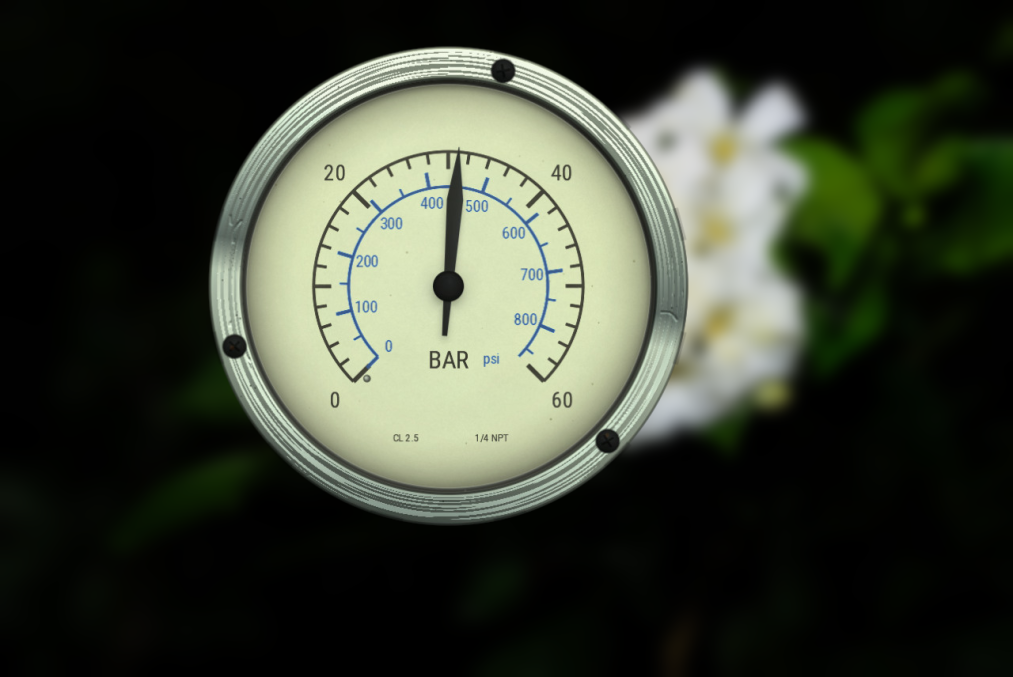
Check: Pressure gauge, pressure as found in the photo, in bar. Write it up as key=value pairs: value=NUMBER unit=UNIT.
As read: value=31 unit=bar
